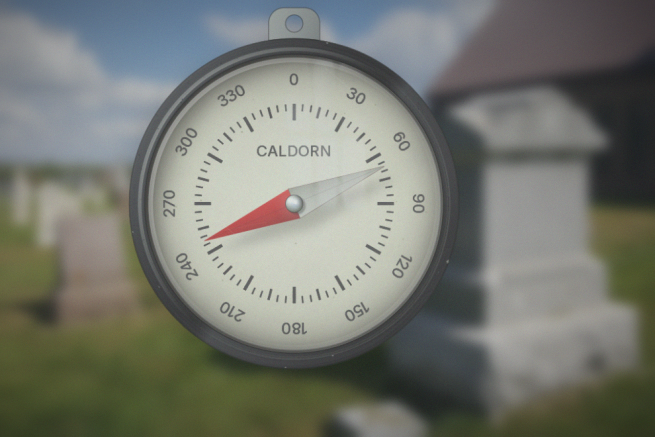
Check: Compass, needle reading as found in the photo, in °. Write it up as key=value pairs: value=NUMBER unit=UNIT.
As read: value=247.5 unit=°
